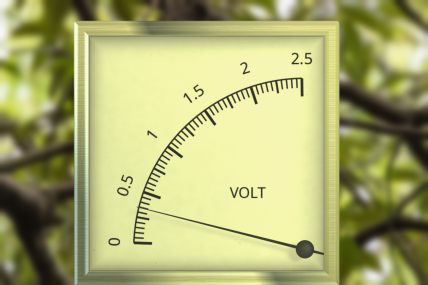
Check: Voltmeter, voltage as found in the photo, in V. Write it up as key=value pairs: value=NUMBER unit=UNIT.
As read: value=0.35 unit=V
